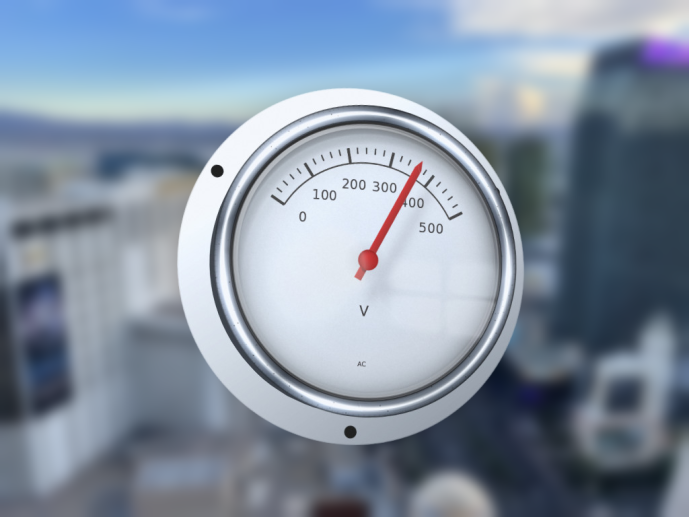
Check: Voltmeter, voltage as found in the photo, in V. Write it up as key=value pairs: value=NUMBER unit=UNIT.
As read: value=360 unit=V
